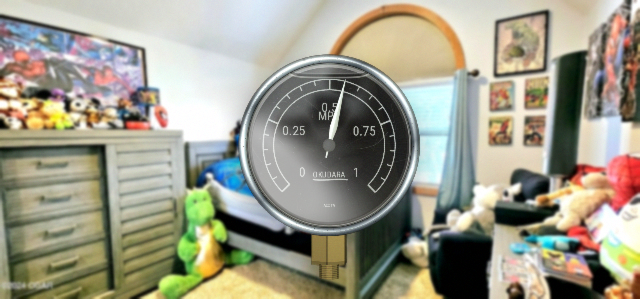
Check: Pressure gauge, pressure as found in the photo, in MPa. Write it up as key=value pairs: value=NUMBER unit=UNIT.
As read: value=0.55 unit=MPa
